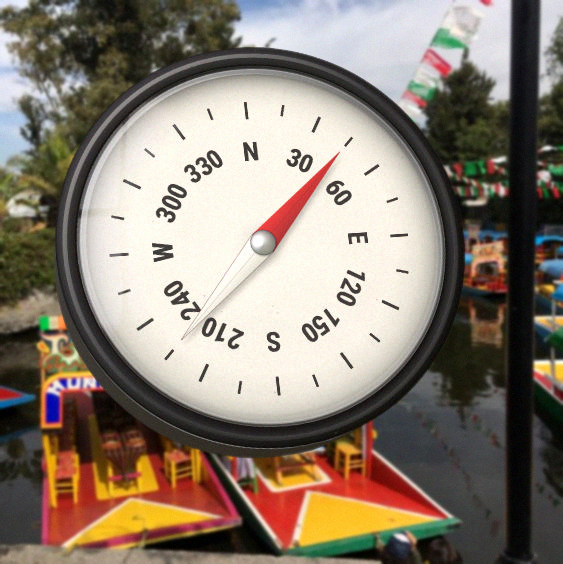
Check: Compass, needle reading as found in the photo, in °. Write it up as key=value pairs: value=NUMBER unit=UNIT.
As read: value=45 unit=°
